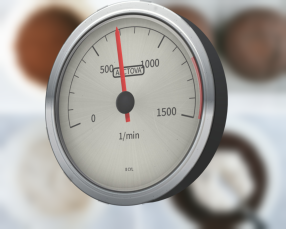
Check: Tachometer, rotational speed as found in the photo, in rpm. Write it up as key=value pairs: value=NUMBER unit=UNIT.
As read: value=700 unit=rpm
